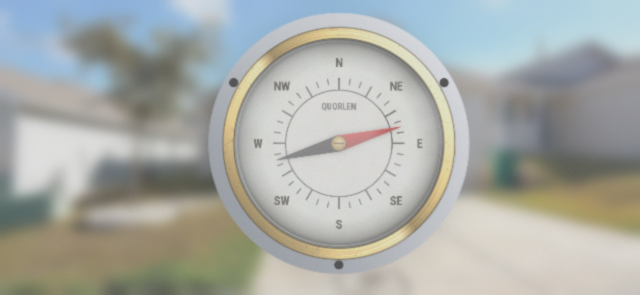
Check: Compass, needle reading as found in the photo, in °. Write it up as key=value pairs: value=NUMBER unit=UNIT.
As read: value=75 unit=°
